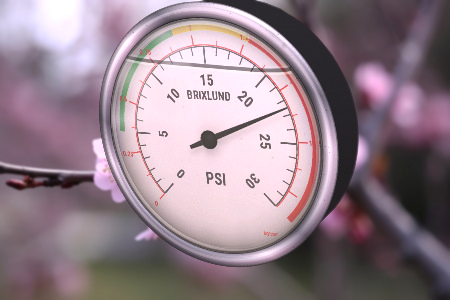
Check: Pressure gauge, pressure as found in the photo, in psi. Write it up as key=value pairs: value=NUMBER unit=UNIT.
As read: value=22.5 unit=psi
